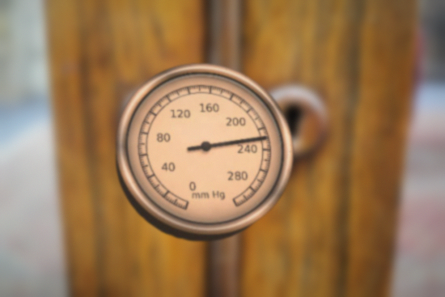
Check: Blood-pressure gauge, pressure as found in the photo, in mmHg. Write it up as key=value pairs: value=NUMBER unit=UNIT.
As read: value=230 unit=mmHg
